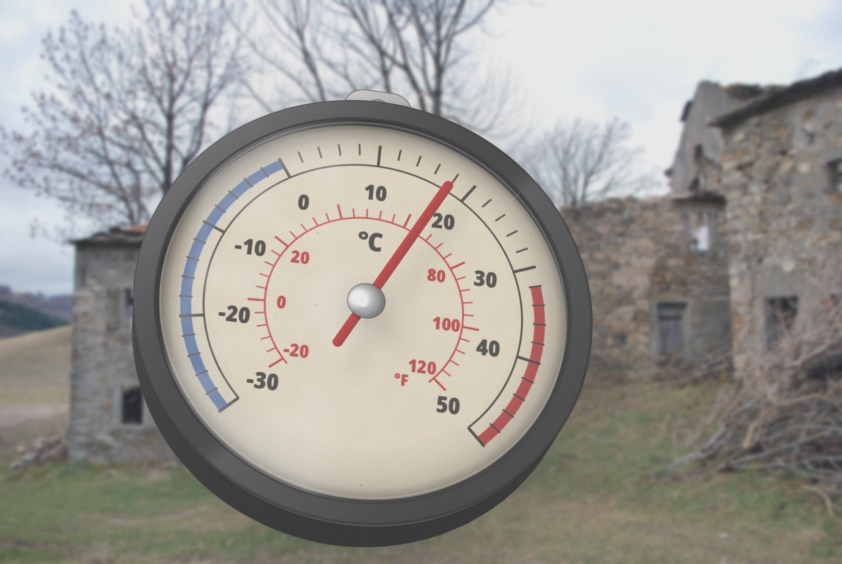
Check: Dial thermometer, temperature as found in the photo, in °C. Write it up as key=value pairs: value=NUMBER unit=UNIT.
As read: value=18 unit=°C
